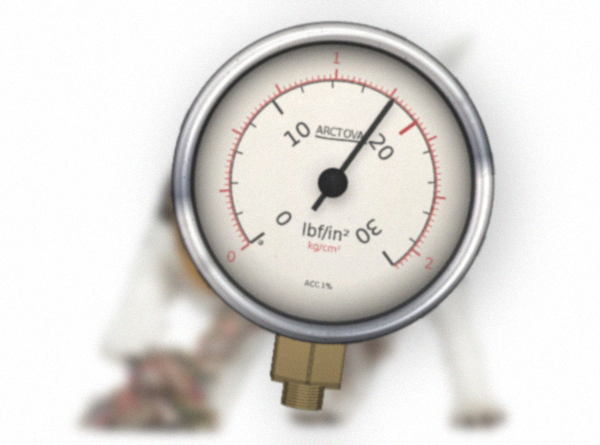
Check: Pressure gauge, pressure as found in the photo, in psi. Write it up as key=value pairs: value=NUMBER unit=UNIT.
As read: value=18 unit=psi
